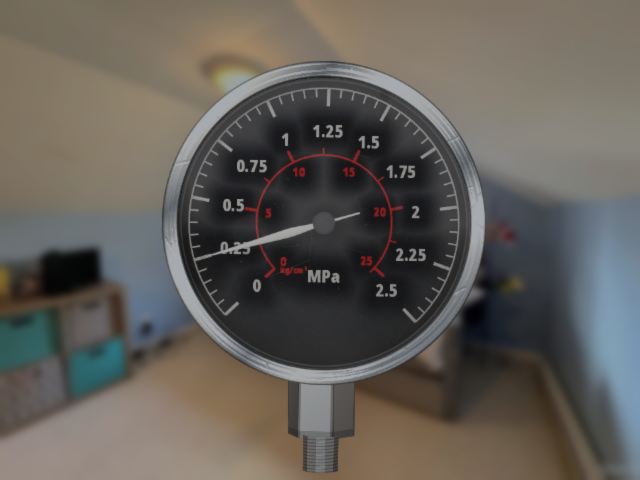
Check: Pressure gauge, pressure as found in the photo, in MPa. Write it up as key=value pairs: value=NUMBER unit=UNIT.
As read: value=0.25 unit=MPa
